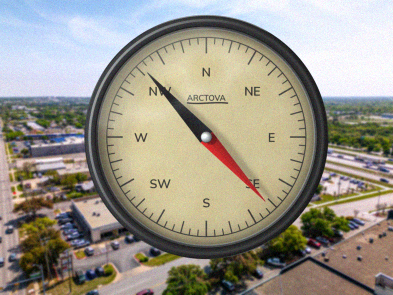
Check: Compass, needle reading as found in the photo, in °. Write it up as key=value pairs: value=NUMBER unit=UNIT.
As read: value=137.5 unit=°
